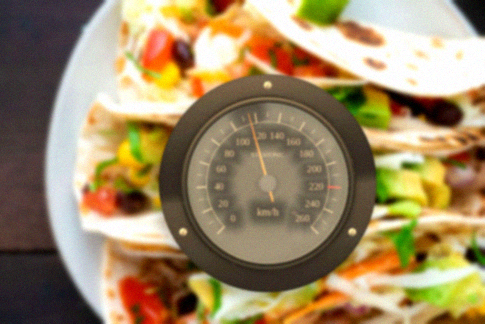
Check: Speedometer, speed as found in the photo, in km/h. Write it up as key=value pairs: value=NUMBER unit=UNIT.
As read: value=115 unit=km/h
